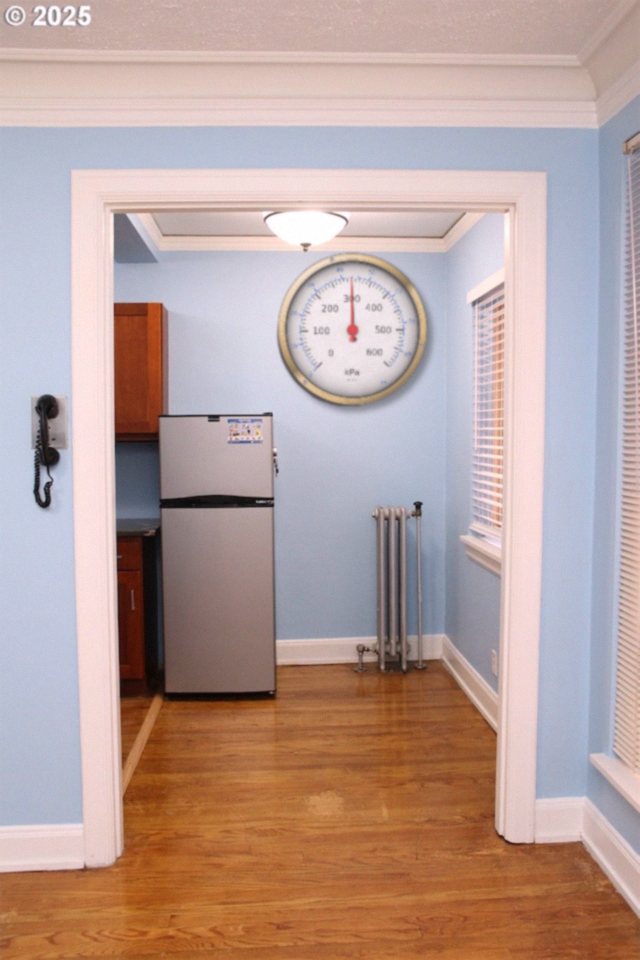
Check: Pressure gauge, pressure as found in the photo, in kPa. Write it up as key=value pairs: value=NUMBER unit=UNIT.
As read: value=300 unit=kPa
